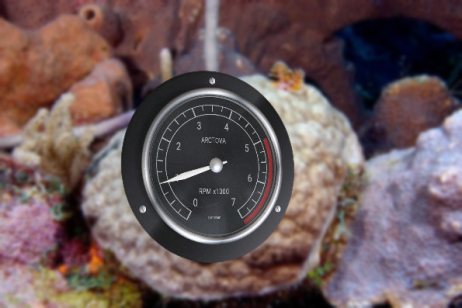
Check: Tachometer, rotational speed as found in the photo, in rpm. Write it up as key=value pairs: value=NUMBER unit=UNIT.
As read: value=1000 unit=rpm
